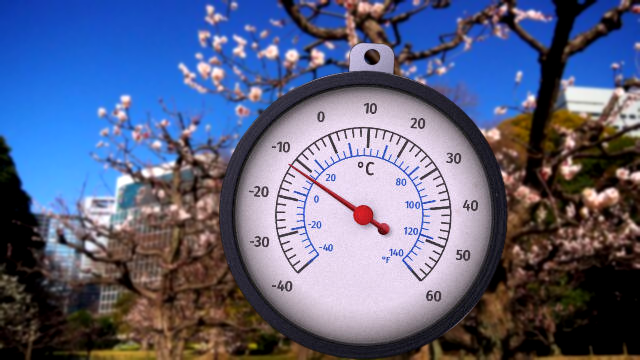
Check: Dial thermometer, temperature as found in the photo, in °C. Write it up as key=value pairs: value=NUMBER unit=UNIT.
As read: value=-12 unit=°C
